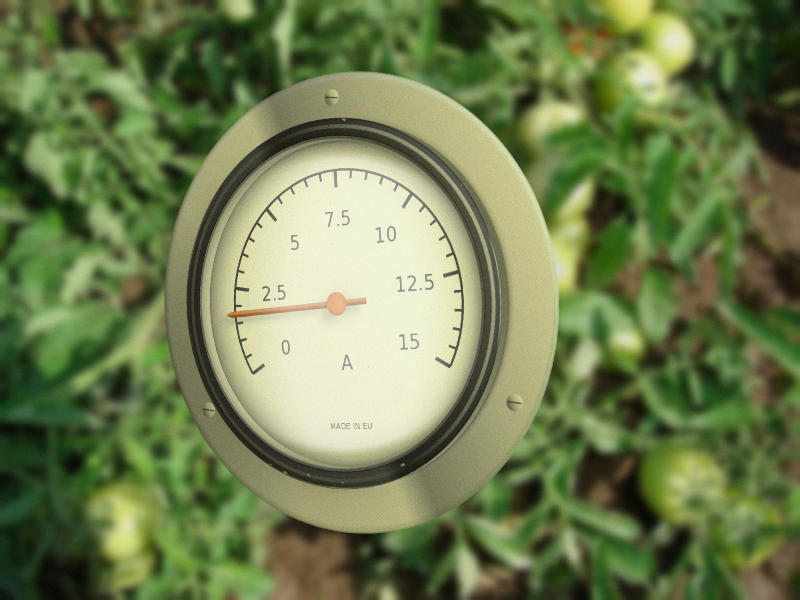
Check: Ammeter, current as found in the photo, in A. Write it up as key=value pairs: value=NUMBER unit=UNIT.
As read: value=1.75 unit=A
